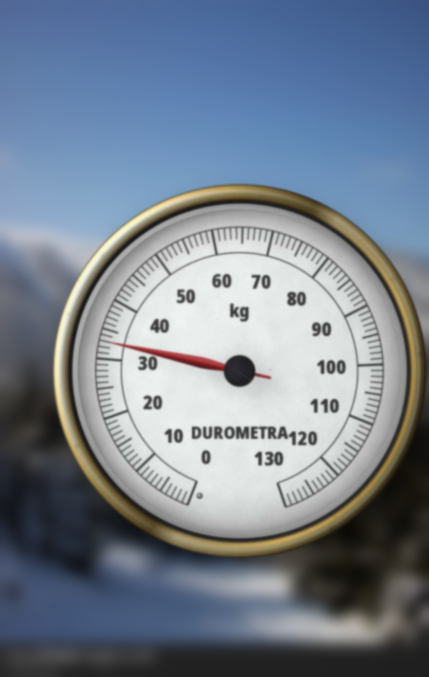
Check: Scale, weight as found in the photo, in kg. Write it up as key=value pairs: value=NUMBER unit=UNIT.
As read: value=33 unit=kg
